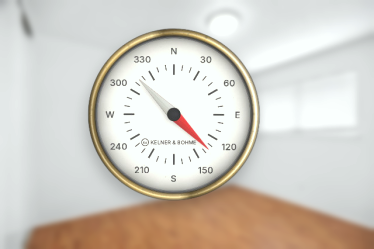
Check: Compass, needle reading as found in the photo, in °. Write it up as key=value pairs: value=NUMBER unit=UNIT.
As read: value=135 unit=°
